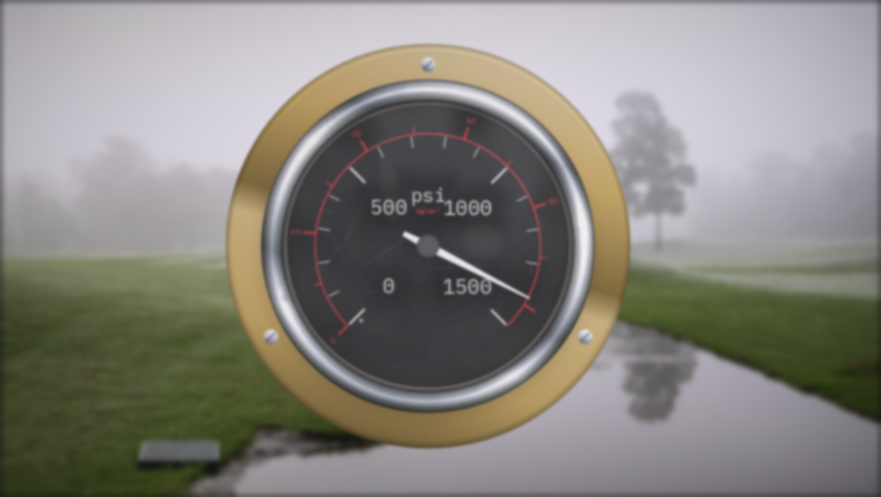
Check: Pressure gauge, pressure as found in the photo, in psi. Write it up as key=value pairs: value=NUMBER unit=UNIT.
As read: value=1400 unit=psi
